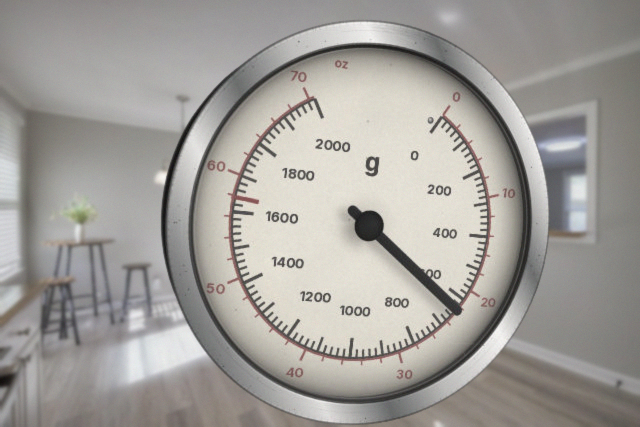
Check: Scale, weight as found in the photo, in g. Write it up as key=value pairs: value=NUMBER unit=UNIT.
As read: value=640 unit=g
